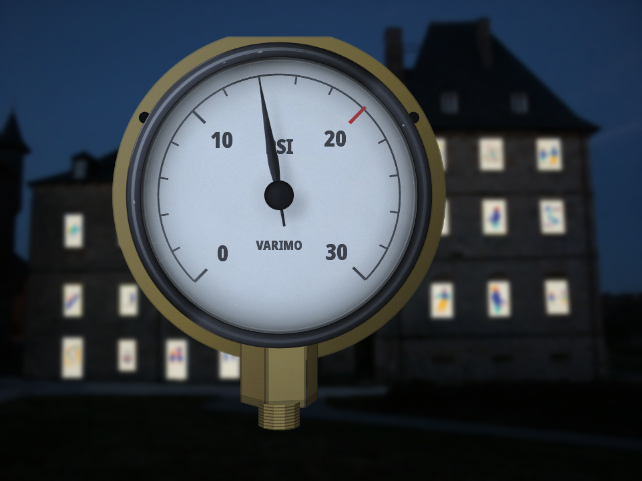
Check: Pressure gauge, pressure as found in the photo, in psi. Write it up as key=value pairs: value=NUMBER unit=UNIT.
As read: value=14 unit=psi
